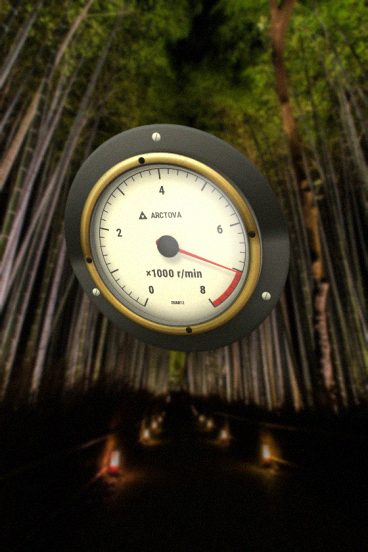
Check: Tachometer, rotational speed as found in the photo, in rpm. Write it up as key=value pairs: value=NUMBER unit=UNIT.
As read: value=7000 unit=rpm
